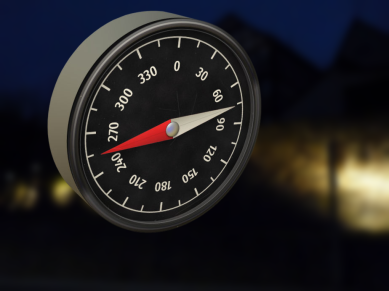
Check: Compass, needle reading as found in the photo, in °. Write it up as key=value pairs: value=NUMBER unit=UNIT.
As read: value=255 unit=°
